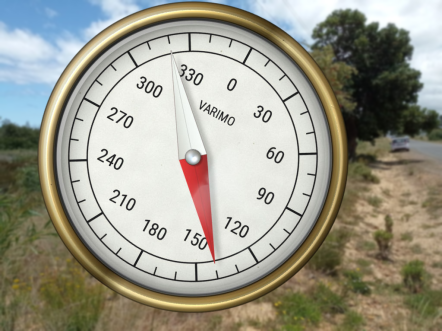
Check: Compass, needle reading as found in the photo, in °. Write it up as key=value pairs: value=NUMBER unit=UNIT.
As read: value=140 unit=°
